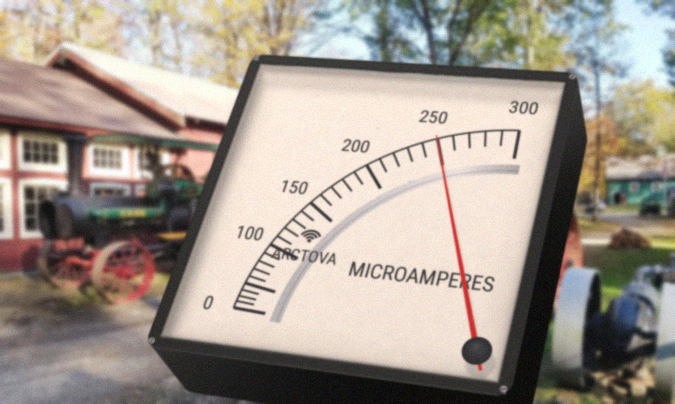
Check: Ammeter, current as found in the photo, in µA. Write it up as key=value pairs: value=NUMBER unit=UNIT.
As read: value=250 unit=µA
